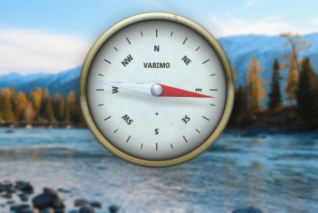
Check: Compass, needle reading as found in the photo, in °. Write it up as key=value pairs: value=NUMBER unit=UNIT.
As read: value=97.5 unit=°
